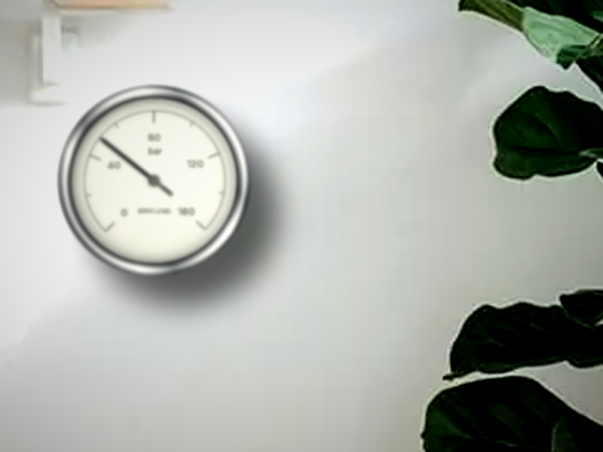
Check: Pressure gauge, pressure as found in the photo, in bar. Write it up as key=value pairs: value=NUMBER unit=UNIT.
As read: value=50 unit=bar
